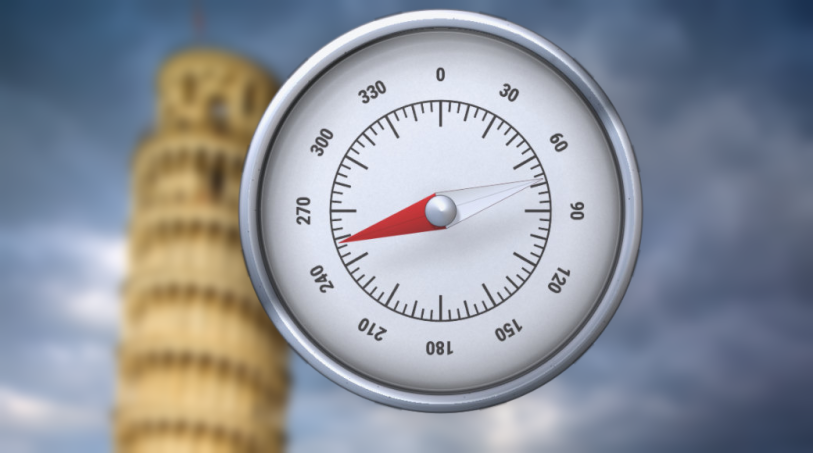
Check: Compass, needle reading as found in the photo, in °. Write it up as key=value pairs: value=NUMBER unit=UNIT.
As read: value=252.5 unit=°
